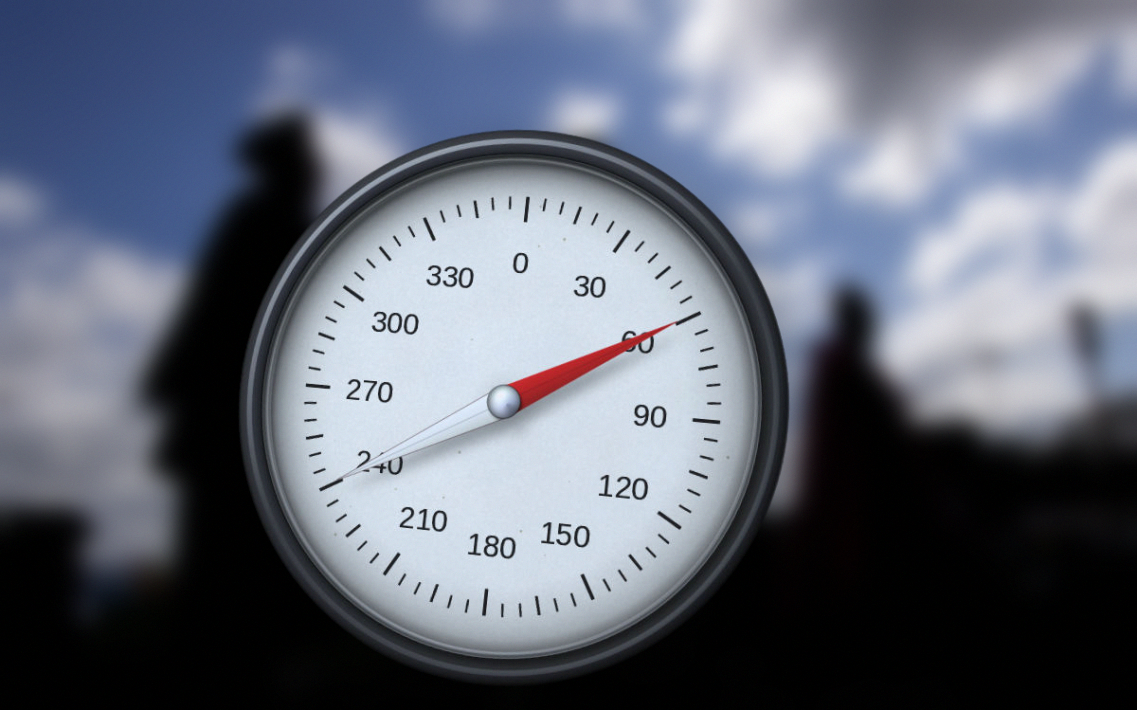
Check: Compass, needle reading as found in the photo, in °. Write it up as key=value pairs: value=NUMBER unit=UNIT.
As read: value=60 unit=°
